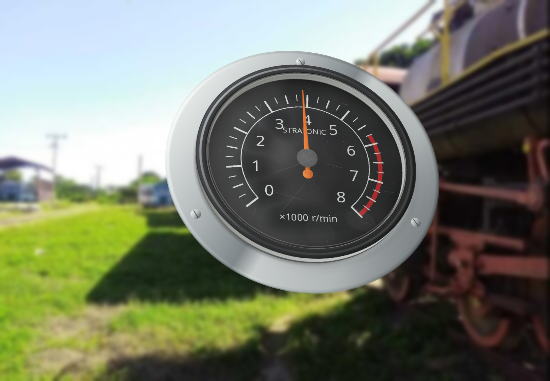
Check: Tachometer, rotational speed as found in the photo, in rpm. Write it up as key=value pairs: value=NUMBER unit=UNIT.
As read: value=3875 unit=rpm
